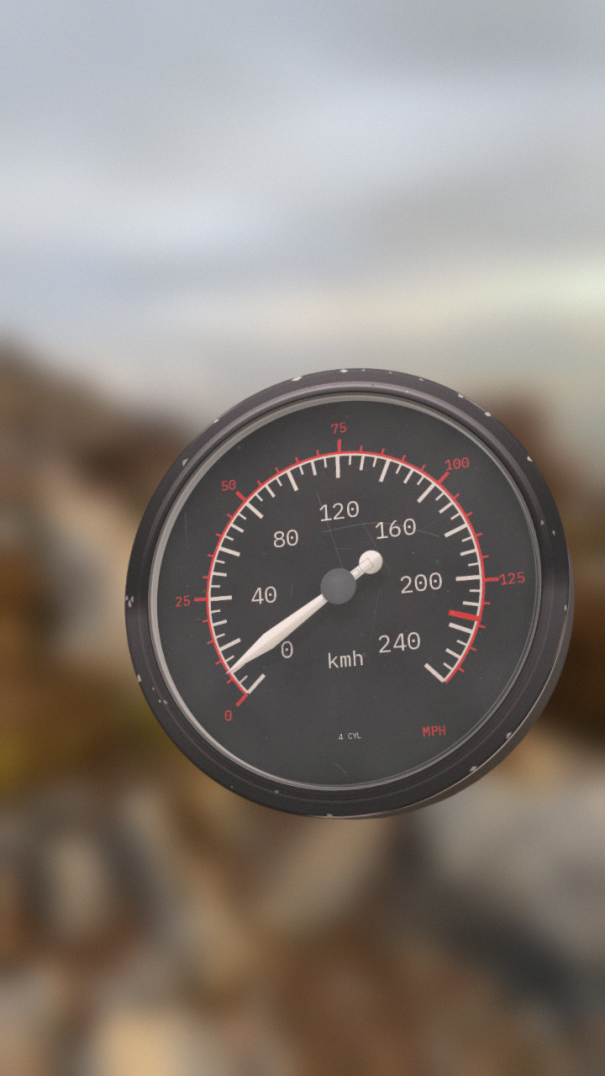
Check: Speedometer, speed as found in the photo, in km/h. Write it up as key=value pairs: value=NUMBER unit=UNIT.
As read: value=10 unit=km/h
